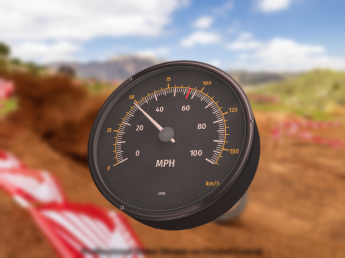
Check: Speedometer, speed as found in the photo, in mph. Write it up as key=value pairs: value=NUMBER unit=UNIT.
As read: value=30 unit=mph
